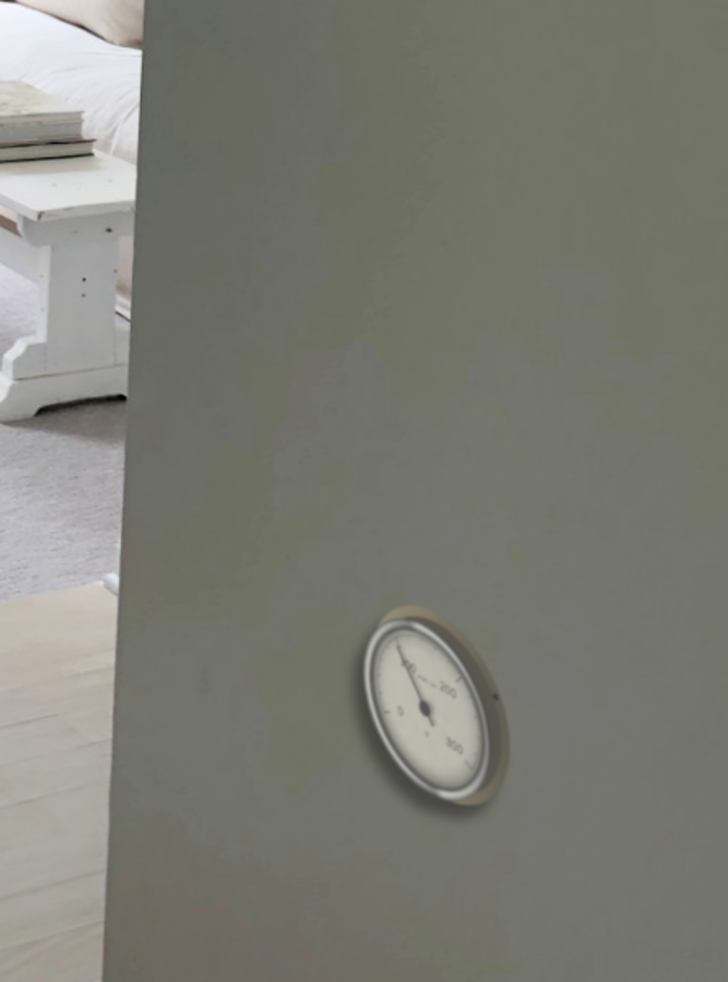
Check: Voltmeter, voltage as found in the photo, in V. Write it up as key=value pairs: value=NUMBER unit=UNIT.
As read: value=100 unit=V
